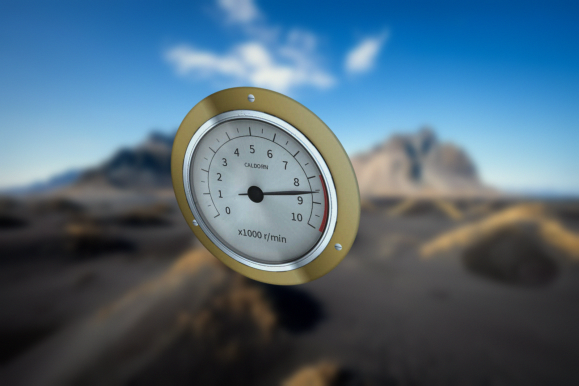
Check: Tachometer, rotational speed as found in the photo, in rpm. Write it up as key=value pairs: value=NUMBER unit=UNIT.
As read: value=8500 unit=rpm
